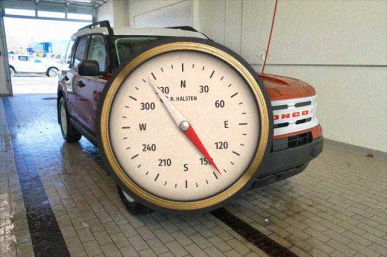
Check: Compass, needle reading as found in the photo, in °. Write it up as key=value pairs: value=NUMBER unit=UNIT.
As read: value=145 unit=°
